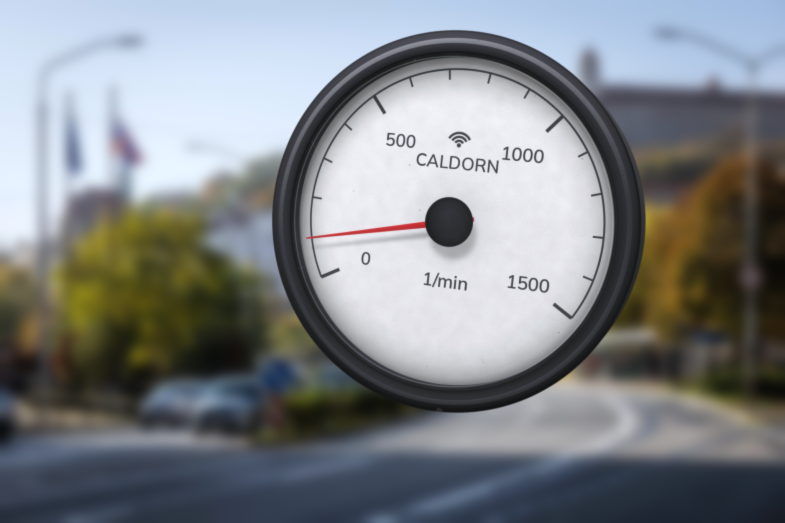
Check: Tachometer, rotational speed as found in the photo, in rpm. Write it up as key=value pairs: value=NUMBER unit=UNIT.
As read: value=100 unit=rpm
